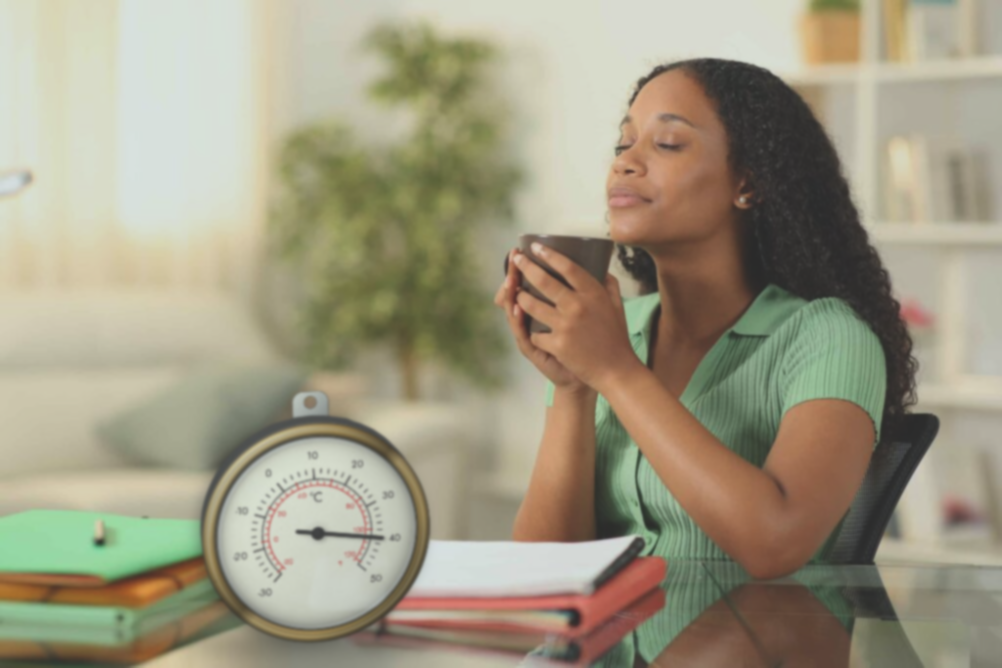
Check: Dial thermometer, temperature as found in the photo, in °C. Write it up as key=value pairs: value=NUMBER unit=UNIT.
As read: value=40 unit=°C
